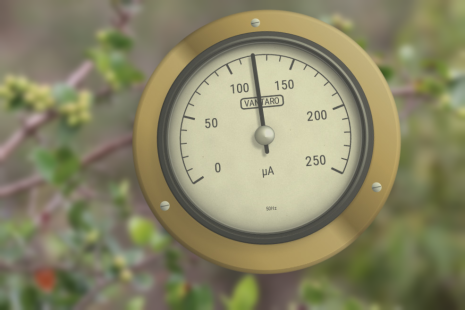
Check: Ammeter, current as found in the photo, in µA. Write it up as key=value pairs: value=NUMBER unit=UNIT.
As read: value=120 unit=µA
